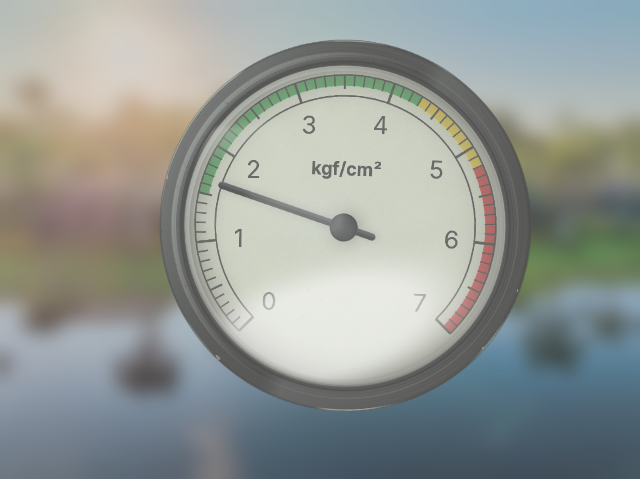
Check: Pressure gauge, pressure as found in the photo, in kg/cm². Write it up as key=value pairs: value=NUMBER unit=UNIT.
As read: value=1.65 unit=kg/cm²
